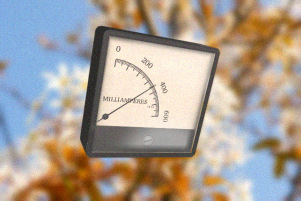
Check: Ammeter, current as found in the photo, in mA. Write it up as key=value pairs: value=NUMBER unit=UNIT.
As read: value=350 unit=mA
